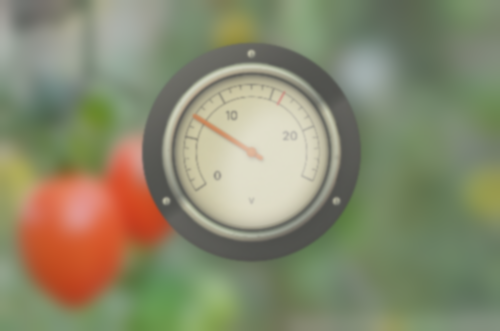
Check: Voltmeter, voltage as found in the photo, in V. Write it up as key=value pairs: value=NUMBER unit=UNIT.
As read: value=7 unit=V
